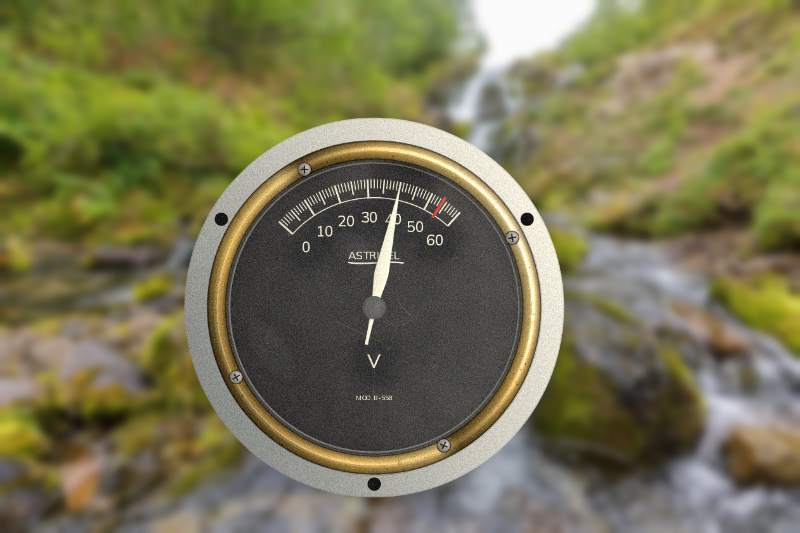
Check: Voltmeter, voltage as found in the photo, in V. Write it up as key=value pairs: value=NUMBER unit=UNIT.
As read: value=40 unit=V
